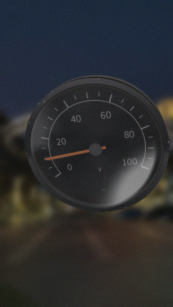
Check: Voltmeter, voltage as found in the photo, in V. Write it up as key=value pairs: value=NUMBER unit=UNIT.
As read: value=10 unit=V
